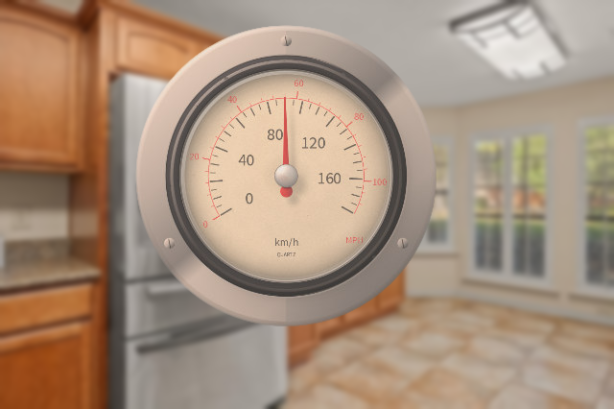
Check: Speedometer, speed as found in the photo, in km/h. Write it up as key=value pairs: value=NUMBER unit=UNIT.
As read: value=90 unit=km/h
